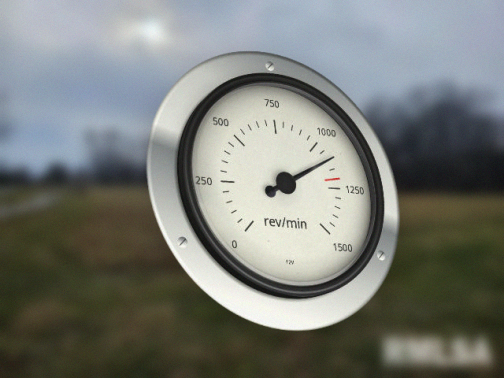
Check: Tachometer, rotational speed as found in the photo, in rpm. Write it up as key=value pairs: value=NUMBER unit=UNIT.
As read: value=1100 unit=rpm
